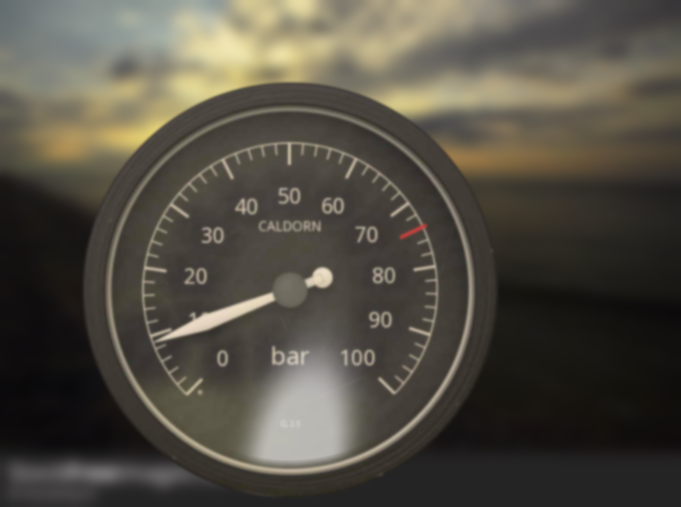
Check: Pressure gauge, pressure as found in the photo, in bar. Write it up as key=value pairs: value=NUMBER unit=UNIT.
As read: value=9 unit=bar
